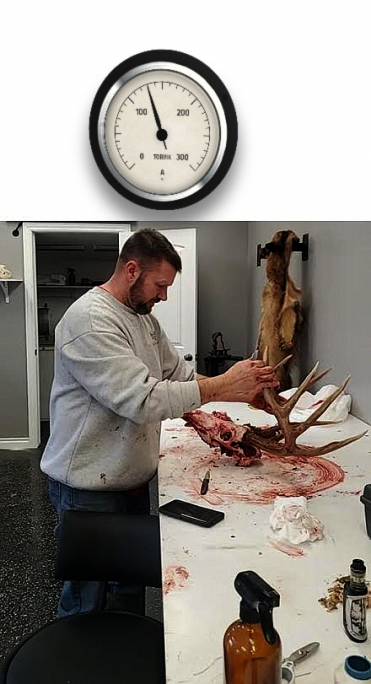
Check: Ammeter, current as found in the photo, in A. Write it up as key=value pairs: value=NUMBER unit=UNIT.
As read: value=130 unit=A
